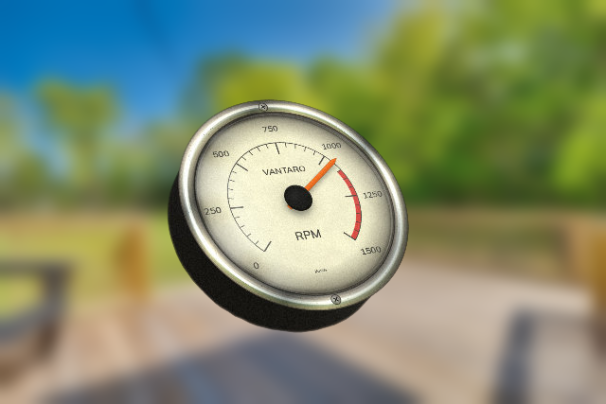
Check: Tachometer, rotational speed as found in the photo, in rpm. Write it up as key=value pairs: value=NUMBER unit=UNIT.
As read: value=1050 unit=rpm
